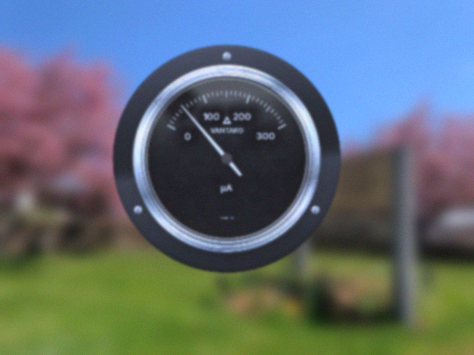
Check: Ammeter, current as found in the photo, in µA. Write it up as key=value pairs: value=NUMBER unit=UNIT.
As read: value=50 unit=µA
